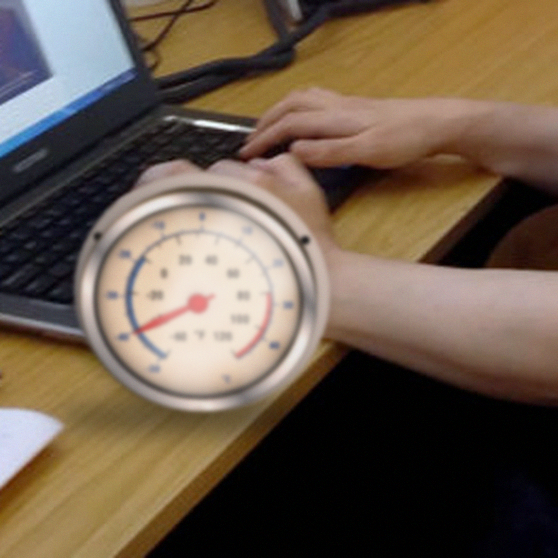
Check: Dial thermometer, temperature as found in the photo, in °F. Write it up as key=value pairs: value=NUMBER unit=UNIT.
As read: value=-40 unit=°F
